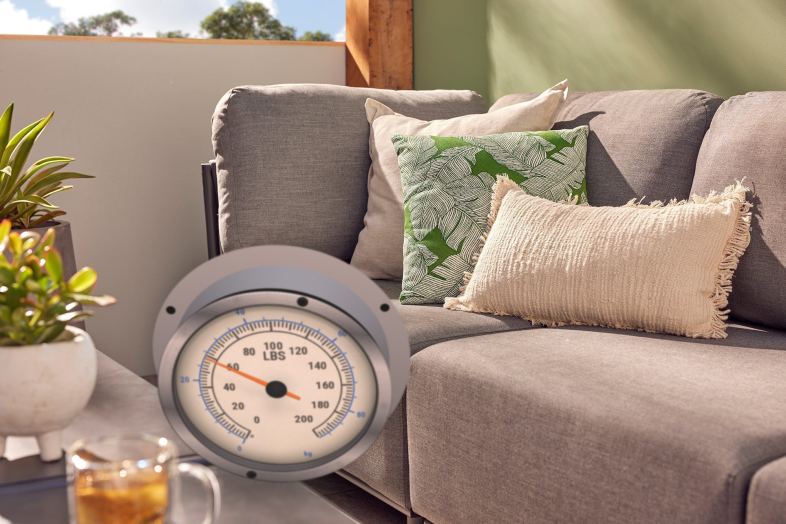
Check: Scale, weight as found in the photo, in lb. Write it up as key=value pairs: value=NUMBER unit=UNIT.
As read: value=60 unit=lb
